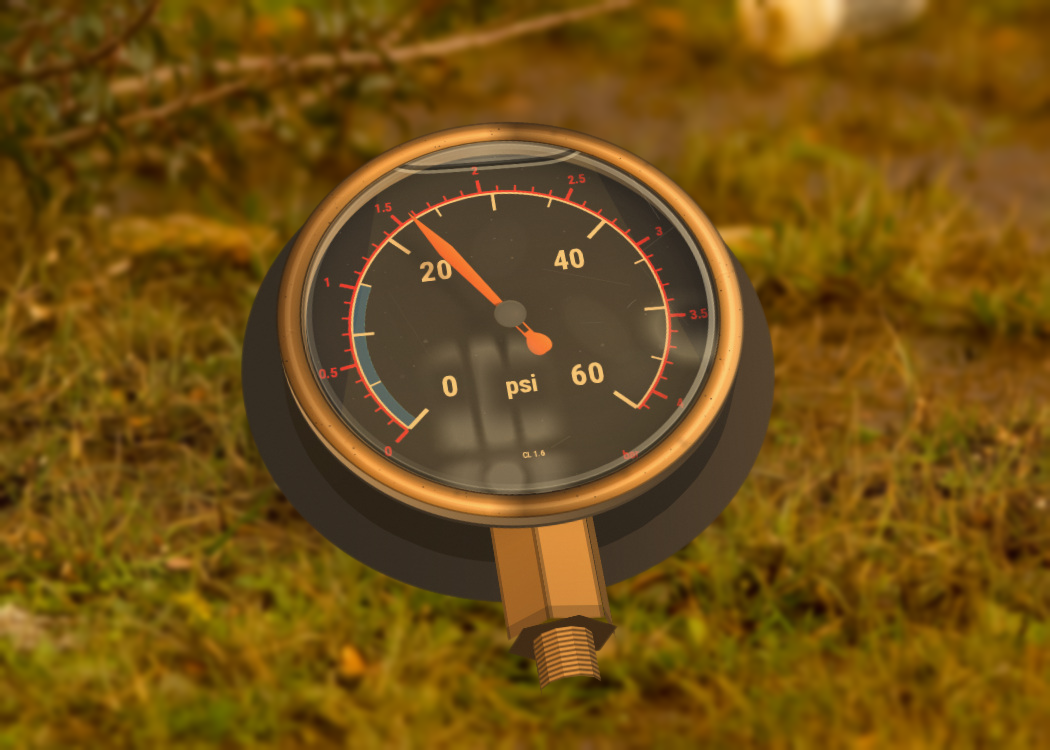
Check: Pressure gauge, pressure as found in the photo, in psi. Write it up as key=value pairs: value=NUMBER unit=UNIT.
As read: value=22.5 unit=psi
